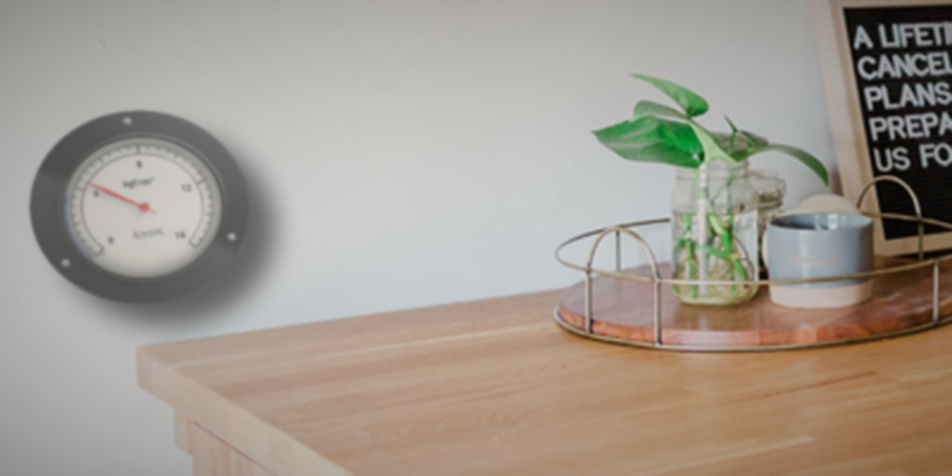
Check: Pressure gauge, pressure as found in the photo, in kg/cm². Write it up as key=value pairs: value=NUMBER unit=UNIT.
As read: value=4.5 unit=kg/cm²
